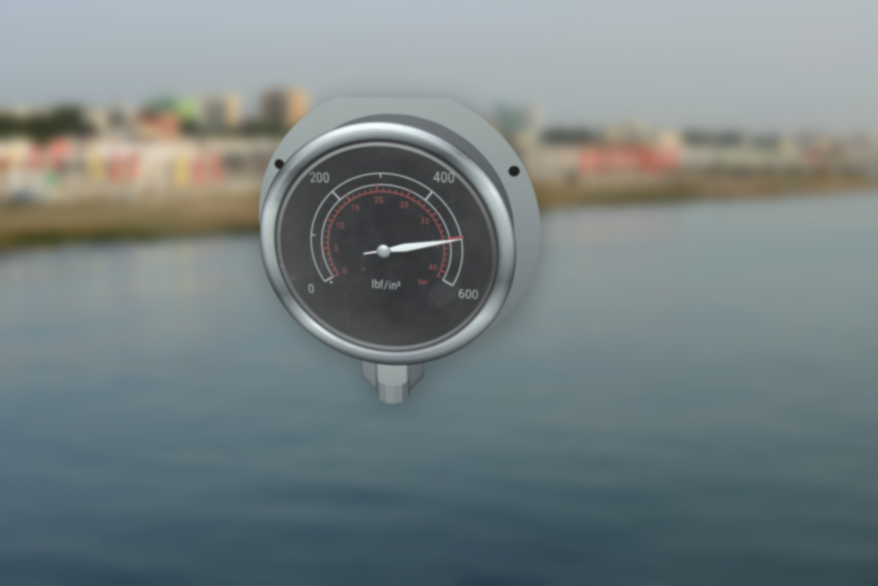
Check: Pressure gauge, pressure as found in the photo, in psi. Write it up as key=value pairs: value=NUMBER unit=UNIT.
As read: value=500 unit=psi
